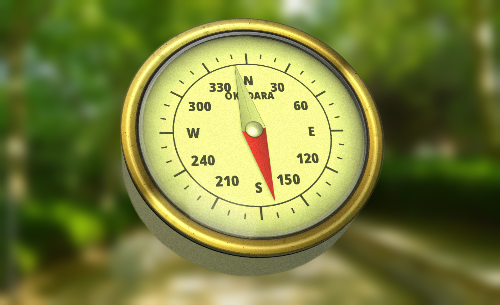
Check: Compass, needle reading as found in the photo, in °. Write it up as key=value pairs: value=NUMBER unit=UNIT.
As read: value=170 unit=°
